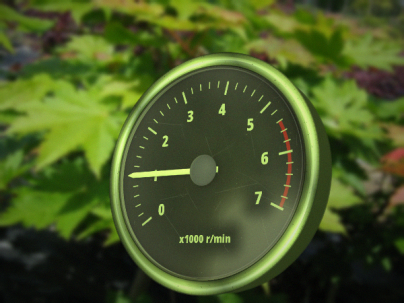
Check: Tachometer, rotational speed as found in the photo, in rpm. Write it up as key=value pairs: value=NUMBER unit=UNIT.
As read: value=1000 unit=rpm
